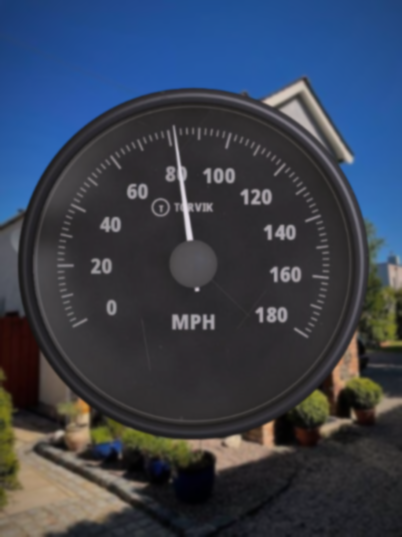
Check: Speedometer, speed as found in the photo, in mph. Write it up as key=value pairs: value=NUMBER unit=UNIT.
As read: value=82 unit=mph
